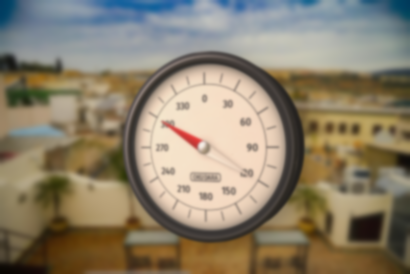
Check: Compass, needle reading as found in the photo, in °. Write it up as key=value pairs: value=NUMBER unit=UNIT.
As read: value=300 unit=°
